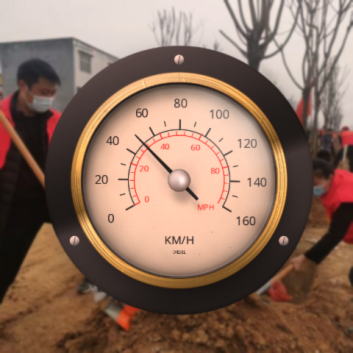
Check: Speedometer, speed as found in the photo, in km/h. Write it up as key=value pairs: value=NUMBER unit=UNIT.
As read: value=50 unit=km/h
